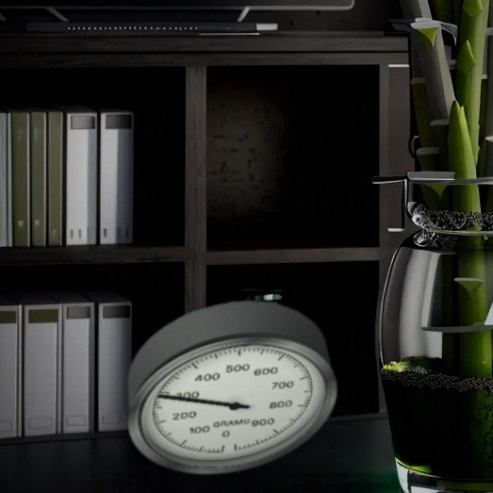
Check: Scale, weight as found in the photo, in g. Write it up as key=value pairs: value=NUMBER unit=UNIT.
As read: value=300 unit=g
